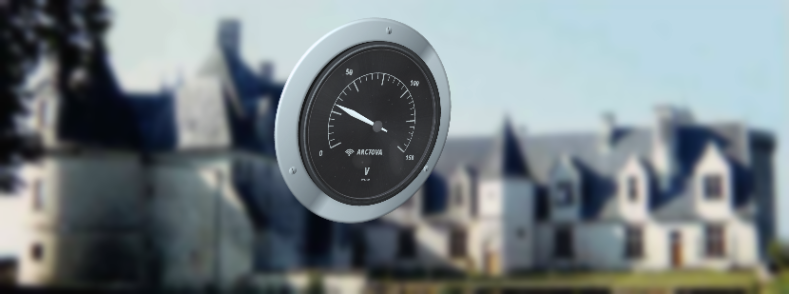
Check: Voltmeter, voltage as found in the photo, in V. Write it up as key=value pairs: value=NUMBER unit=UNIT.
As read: value=30 unit=V
